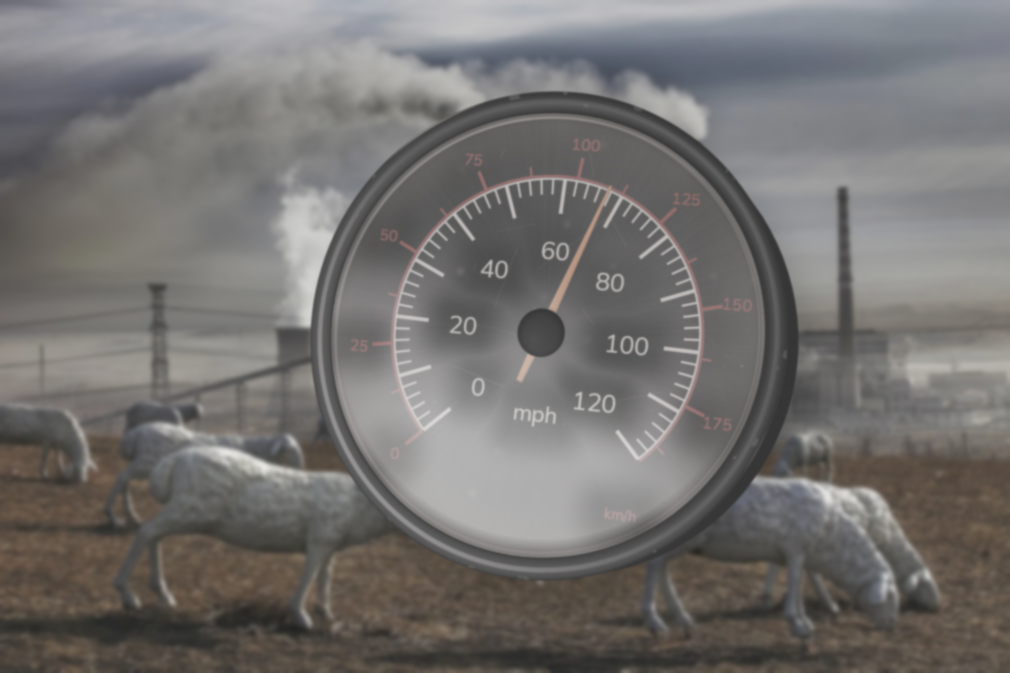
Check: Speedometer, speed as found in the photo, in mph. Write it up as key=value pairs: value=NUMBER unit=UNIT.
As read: value=68 unit=mph
